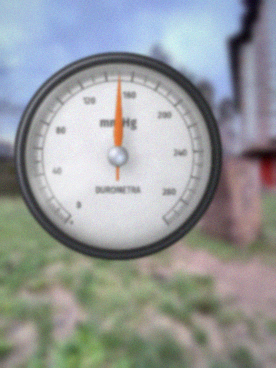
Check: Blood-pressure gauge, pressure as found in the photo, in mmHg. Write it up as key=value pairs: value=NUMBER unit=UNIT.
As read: value=150 unit=mmHg
